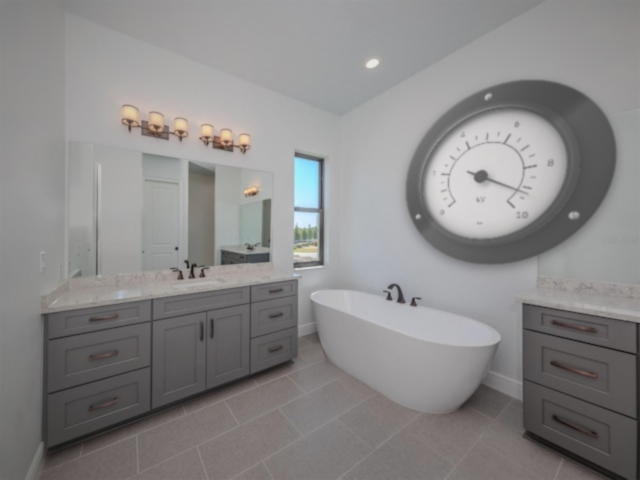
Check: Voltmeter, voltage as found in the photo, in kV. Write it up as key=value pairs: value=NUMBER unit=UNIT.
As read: value=9.25 unit=kV
